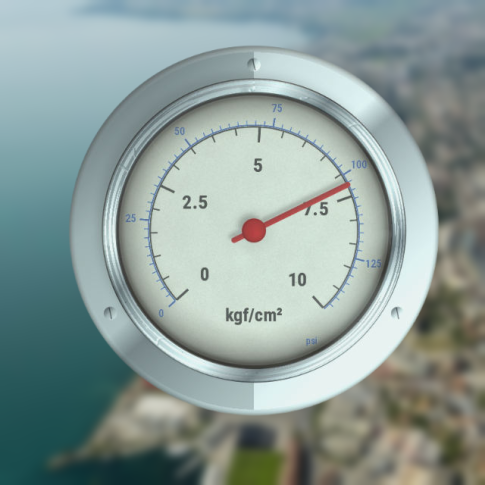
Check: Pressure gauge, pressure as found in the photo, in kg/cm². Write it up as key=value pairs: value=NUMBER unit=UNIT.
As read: value=7.25 unit=kg/cm²
